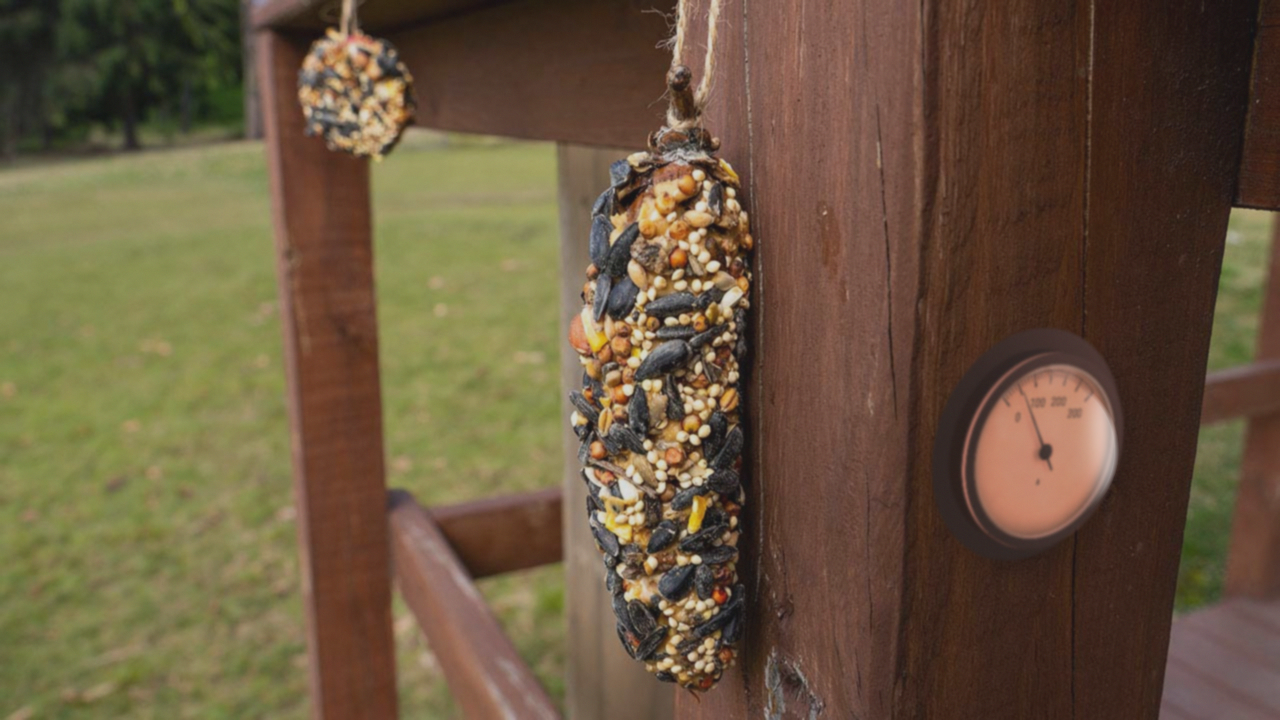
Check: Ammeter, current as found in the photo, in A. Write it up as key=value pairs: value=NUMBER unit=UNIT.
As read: value=50 unit=A
